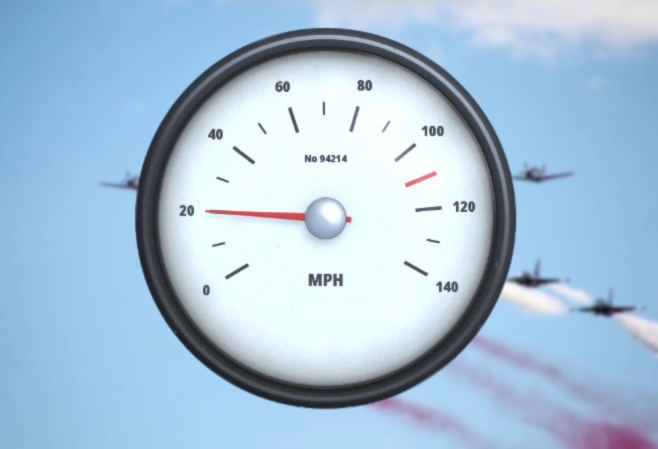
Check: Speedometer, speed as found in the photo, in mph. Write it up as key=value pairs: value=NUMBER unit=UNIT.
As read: value=20 unit=mph
